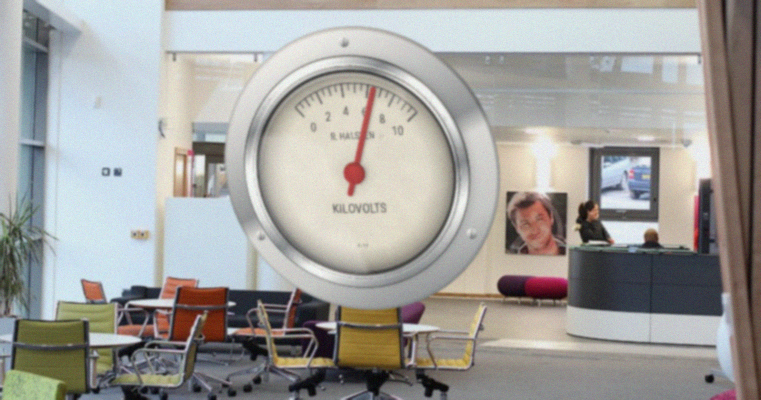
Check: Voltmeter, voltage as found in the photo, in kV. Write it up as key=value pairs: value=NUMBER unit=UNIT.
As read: value=6.5 unit=kV
